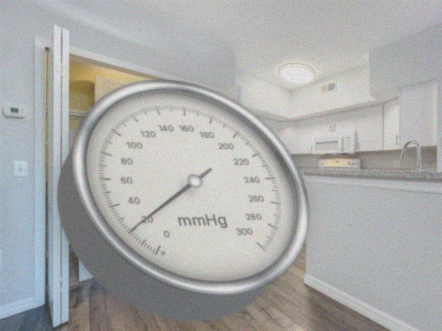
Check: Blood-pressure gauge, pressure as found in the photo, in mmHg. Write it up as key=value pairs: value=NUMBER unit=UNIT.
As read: value=20 unit=mmHg
